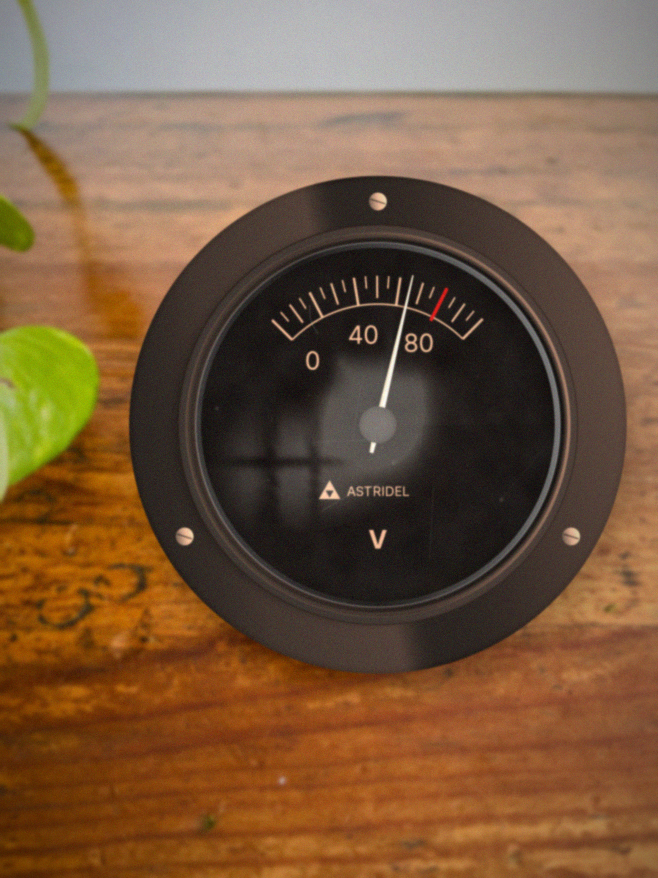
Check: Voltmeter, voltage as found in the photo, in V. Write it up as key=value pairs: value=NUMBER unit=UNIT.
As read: value=65 unit=V
